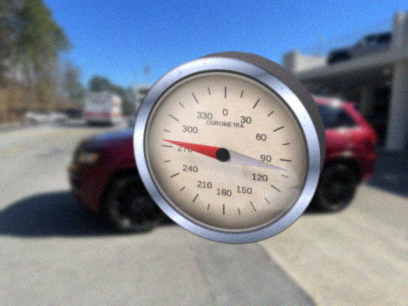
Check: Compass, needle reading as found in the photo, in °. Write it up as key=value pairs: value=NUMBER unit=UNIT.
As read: value=277.5 unit=°
